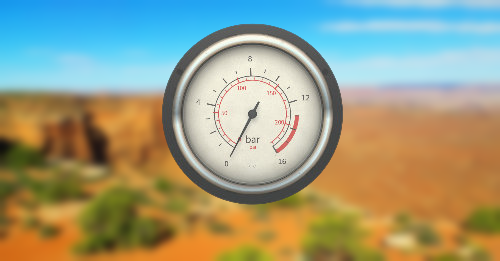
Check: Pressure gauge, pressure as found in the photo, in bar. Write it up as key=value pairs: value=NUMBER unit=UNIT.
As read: value=0 unit=bar
